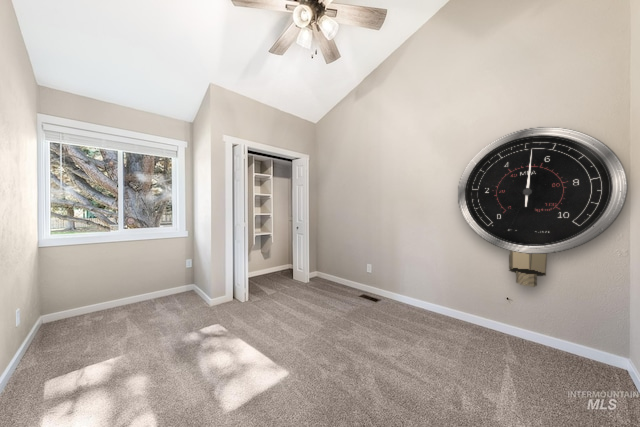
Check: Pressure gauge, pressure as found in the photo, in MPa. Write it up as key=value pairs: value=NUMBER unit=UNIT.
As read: value=5.25 unit=MPa
